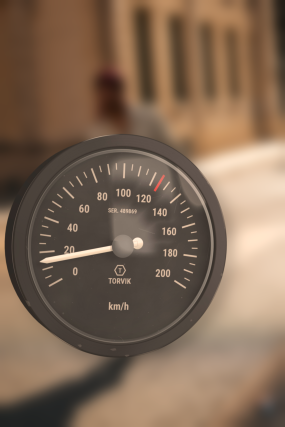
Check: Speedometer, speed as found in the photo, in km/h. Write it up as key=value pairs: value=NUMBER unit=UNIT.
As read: value=15 unit=km/h
